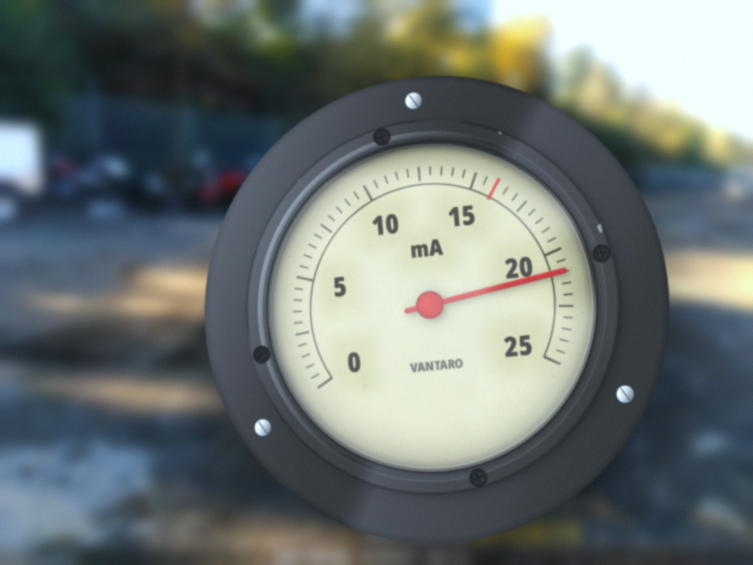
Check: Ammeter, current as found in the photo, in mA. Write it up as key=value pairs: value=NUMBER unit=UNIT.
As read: value=21 unit=mA
